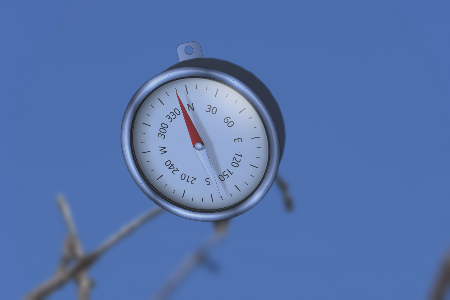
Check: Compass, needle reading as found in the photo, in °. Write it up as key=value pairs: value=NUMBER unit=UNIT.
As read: value=350 unit=°
